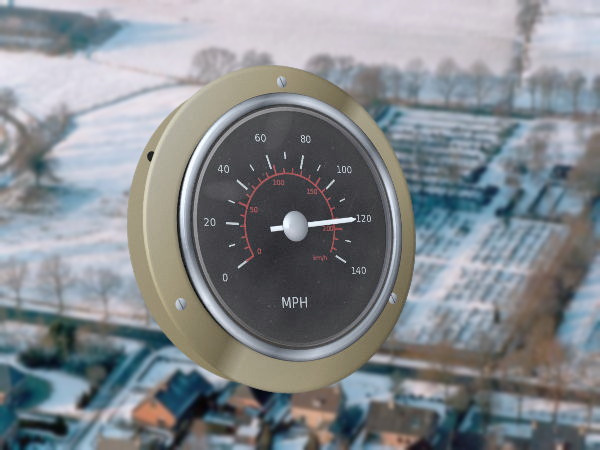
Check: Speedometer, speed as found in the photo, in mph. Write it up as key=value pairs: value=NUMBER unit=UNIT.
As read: value=120 unit=mph
